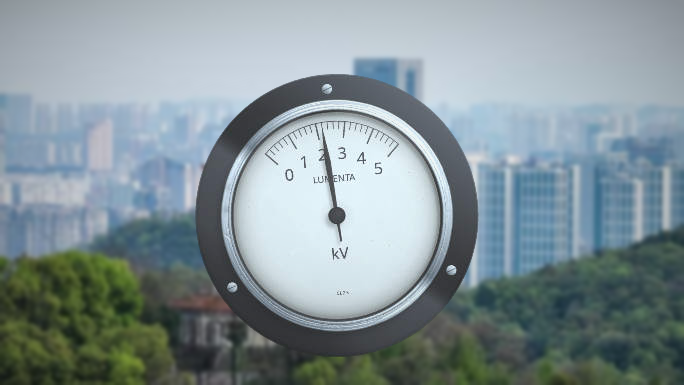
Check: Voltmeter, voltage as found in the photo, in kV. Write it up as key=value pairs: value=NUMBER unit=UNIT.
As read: value=2.2 unit=kV
